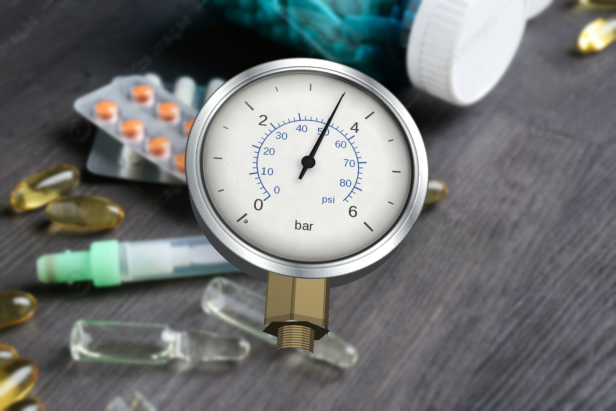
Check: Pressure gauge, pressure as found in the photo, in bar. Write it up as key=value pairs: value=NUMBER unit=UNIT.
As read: value=3.5 unit=bar
